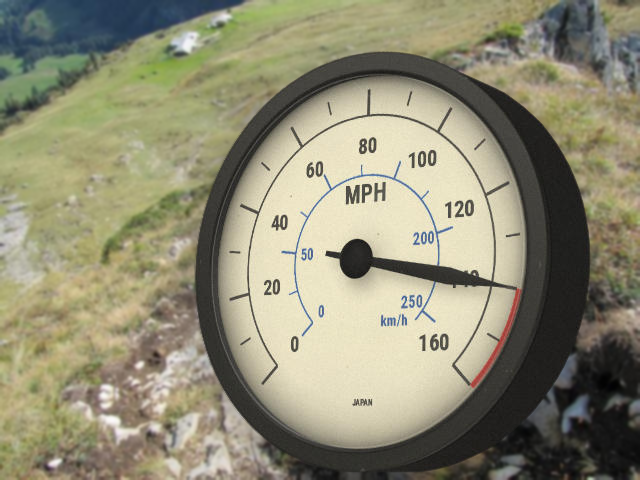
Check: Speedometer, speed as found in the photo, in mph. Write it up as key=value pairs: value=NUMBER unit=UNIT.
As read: value=140 unit=mph
